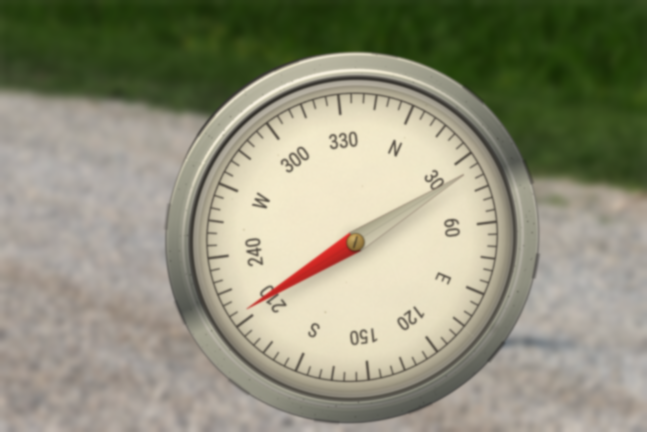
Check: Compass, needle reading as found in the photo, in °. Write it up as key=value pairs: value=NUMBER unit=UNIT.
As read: value=215 unit=°
